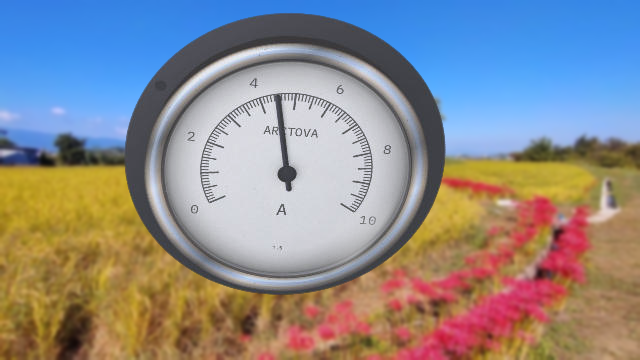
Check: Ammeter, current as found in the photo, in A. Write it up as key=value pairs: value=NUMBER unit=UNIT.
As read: value=4.5 unit=A
